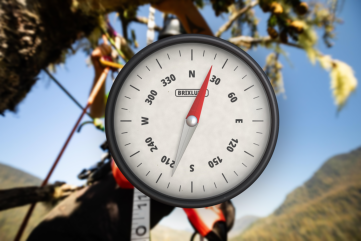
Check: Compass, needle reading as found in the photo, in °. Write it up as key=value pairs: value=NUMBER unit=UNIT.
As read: value=20 unit=°
